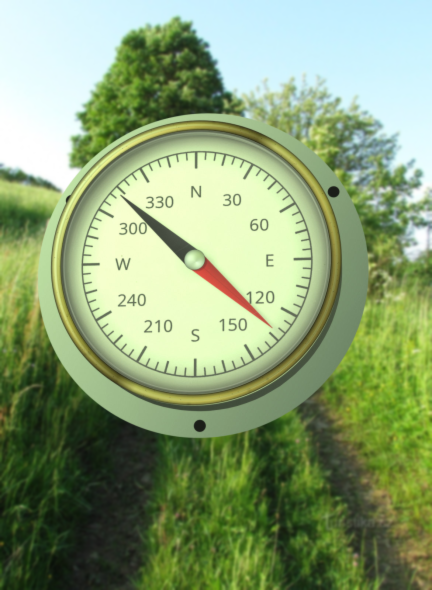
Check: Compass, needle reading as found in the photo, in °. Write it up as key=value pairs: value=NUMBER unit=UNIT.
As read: value=132.5 unit=°
